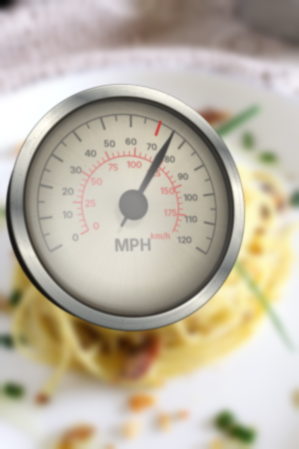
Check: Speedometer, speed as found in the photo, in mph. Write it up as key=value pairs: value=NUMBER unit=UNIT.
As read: value=75 unit=mph
